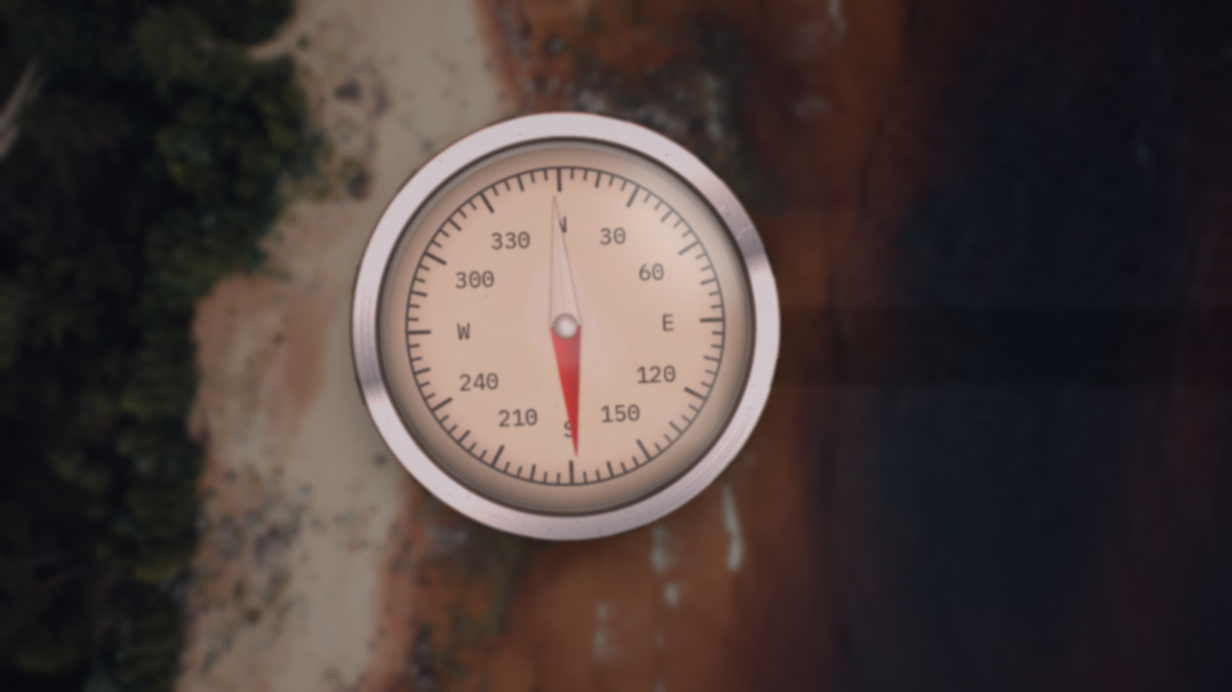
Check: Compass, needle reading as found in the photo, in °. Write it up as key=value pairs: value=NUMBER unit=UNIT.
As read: value=177.5 unit=°
